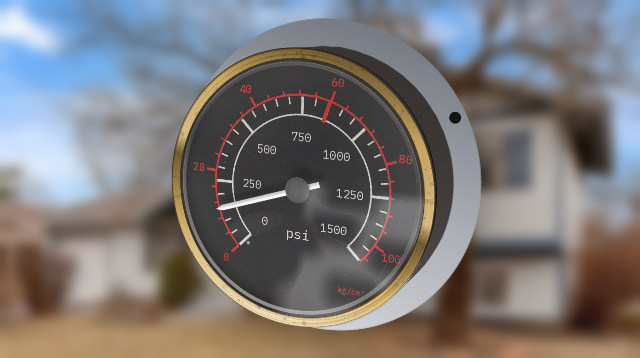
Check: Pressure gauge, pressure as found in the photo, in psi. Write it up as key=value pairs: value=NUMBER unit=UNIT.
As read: value=150 unit=psi
